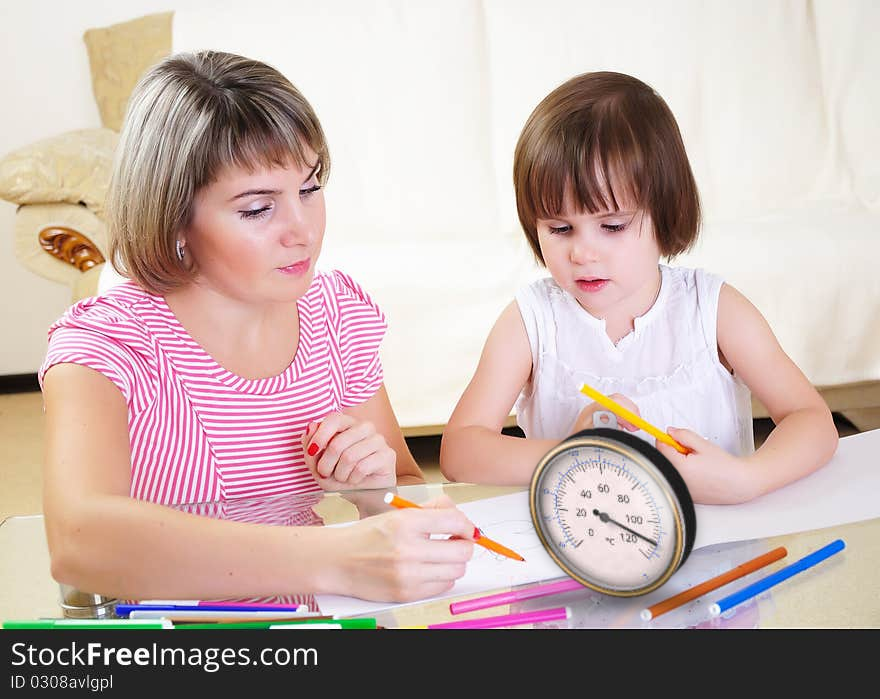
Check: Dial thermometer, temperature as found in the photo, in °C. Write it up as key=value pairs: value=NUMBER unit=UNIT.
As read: value=110 unit=°C
